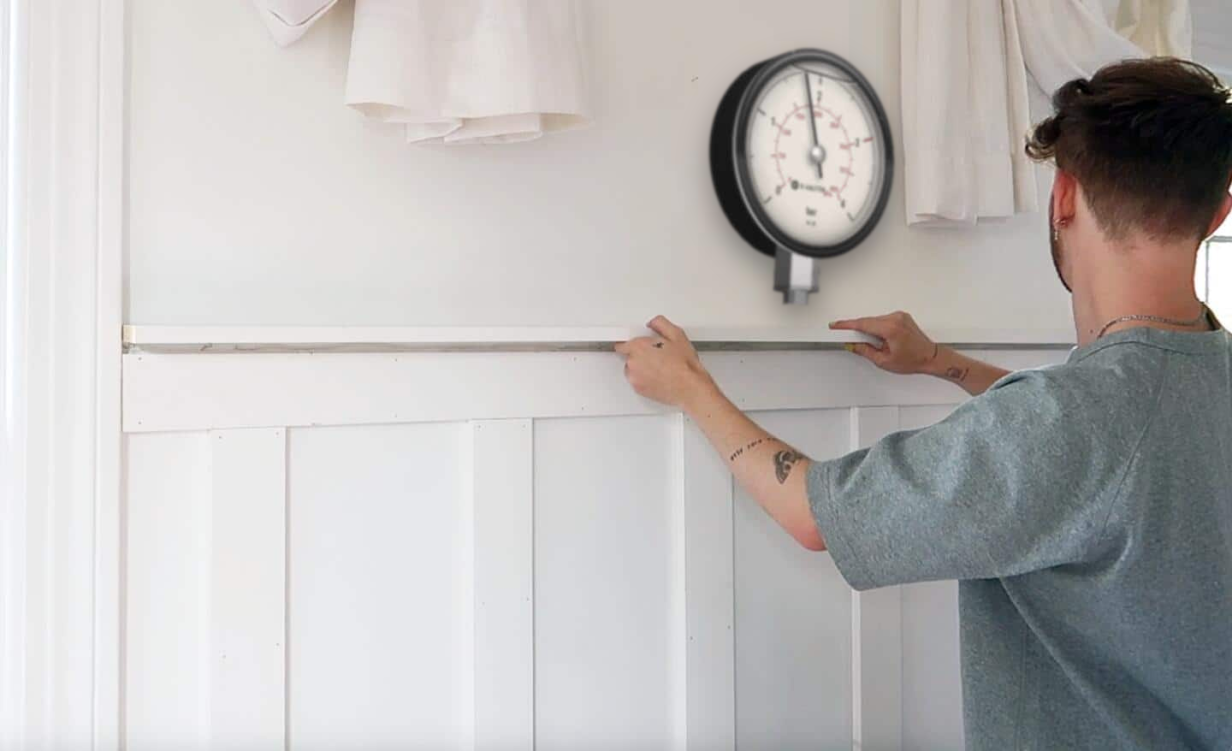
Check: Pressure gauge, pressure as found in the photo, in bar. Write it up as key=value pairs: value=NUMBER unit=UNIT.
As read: value=1.75 unit=bar
